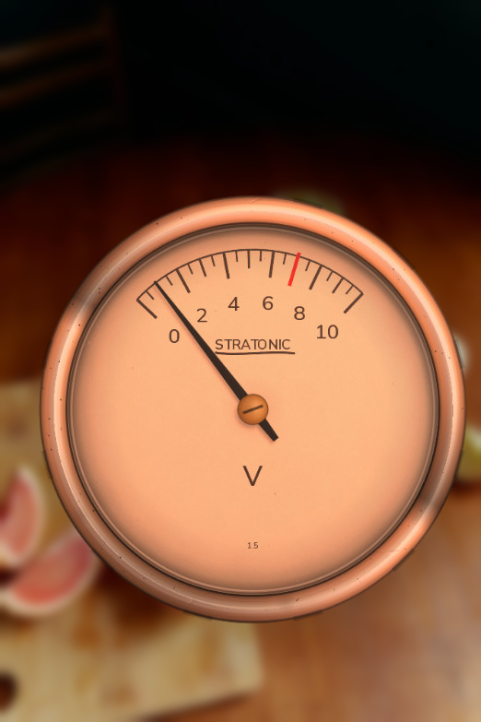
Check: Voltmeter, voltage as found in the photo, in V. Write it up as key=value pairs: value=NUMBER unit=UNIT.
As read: value=1 unit=V
